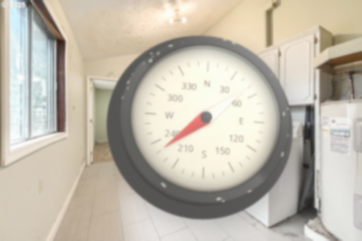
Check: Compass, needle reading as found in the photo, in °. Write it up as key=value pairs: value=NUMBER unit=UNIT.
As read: value=230 unit=°
